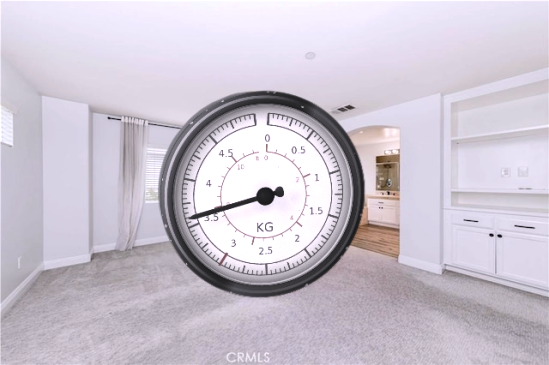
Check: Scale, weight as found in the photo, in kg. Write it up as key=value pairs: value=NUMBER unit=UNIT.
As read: value=3.6 unit=kg
